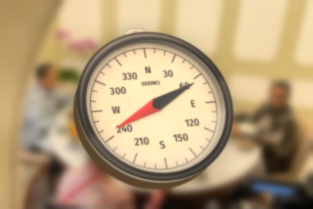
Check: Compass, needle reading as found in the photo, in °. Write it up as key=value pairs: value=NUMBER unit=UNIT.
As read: value=245 unit=°
